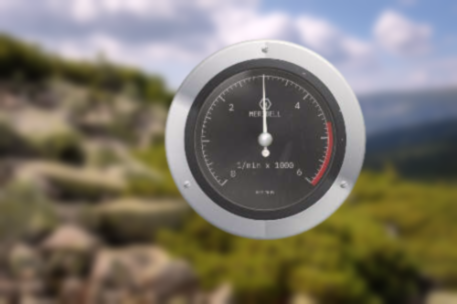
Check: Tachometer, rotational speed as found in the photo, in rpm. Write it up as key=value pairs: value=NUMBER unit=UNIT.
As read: value=3000 unit=rpm
